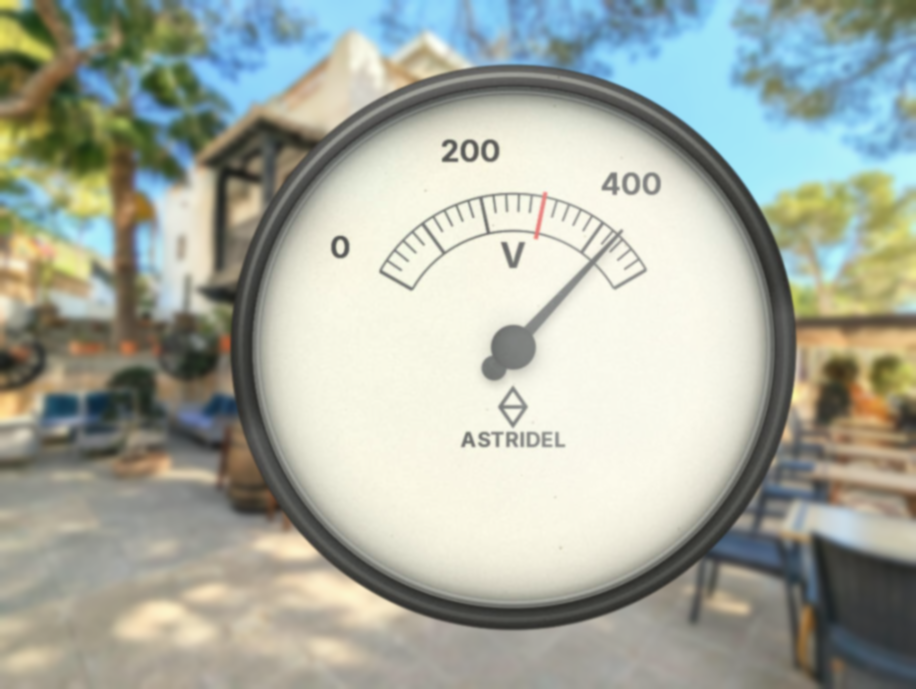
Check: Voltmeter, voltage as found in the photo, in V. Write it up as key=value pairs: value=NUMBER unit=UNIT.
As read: value=430 unit=V
